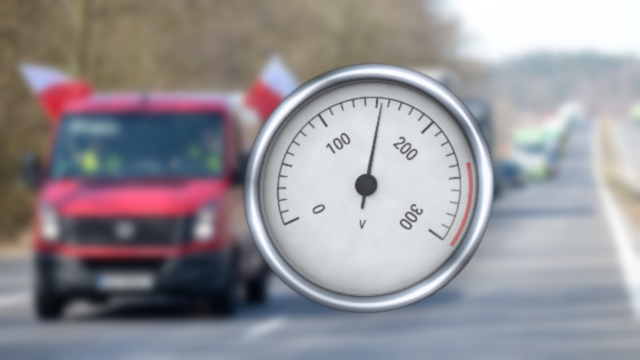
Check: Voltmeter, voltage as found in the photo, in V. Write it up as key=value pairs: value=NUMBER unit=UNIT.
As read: value=155 unit=V
